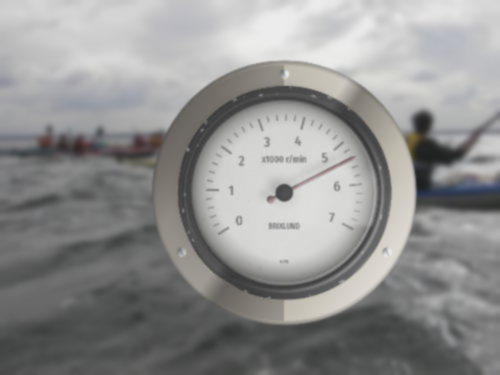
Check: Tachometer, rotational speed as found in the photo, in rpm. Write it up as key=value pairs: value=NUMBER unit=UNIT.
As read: value=5400 unit=rpm
